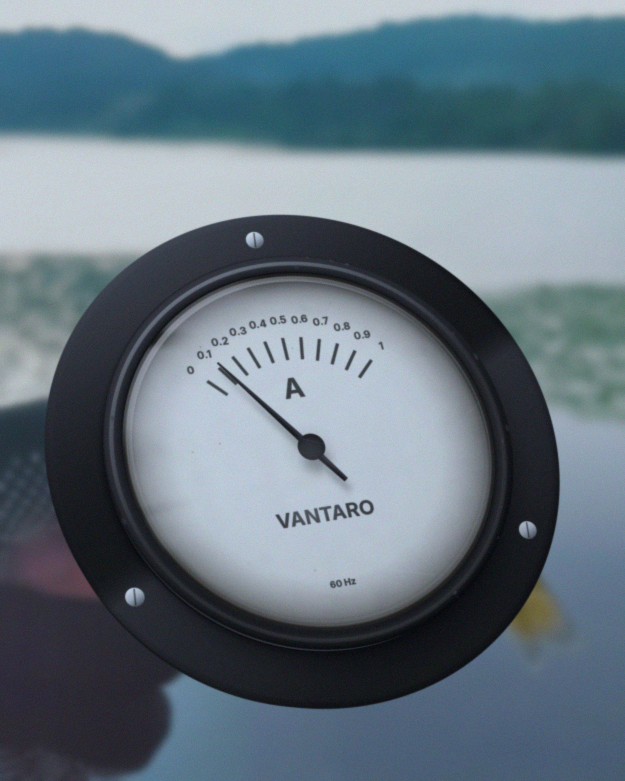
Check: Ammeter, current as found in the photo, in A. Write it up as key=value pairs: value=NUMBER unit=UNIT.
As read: value=0.1 unit=A
